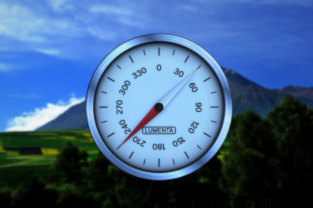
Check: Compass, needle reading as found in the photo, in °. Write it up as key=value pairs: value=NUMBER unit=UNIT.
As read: value=225 unit=°
